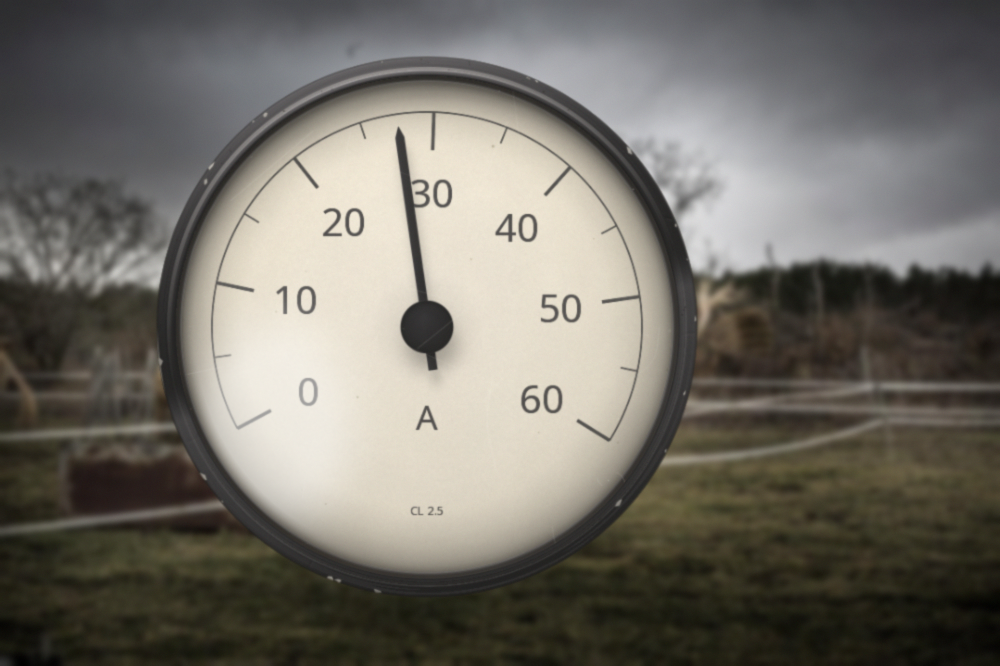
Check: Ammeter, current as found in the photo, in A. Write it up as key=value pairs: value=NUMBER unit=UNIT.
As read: value=27.5 unit=A
